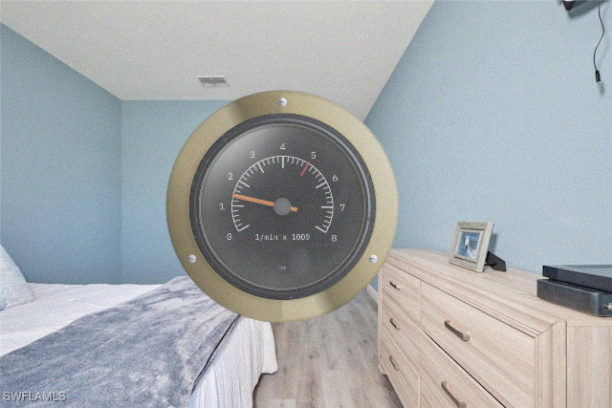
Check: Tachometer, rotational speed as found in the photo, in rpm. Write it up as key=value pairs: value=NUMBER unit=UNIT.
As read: value=1400 unit=rpm
